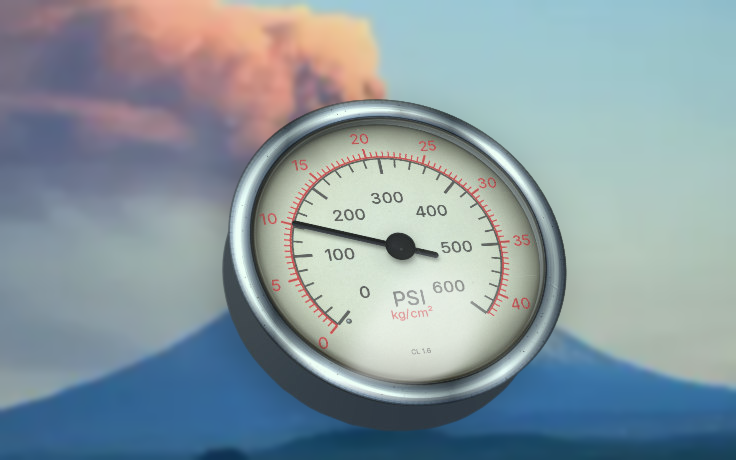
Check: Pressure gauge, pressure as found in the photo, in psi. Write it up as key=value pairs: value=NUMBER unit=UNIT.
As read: value=140 unit=psi
